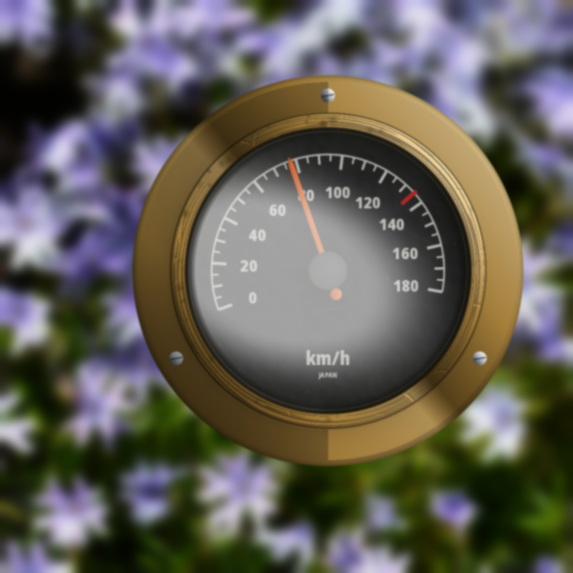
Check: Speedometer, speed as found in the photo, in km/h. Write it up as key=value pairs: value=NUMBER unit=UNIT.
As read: value=77.5 unit=km/h
